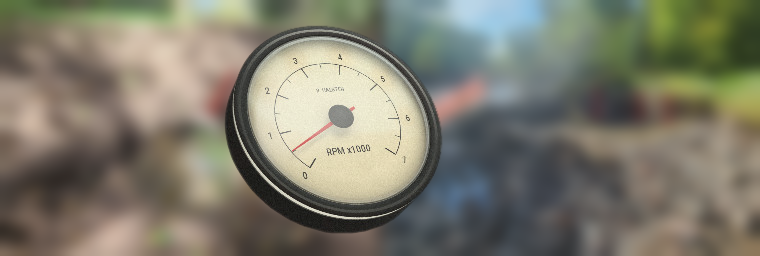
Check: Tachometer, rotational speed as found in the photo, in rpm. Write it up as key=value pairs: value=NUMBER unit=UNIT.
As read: value=500 unit=rpm
